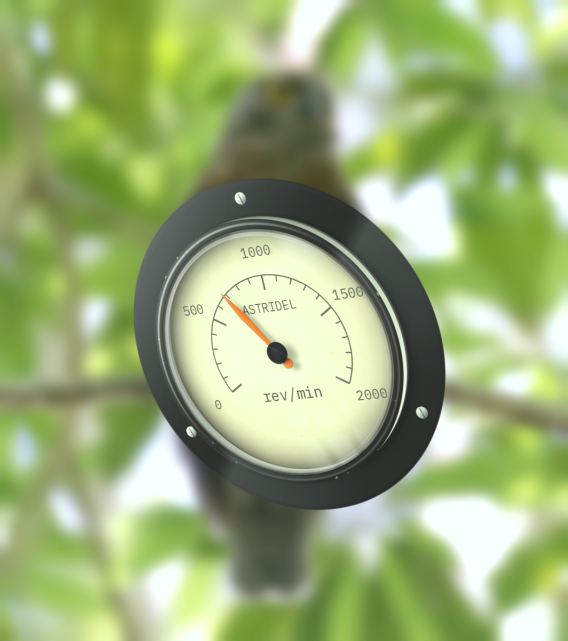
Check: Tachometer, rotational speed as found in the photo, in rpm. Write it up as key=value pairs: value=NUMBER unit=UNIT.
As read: value=700 unit=rpm
